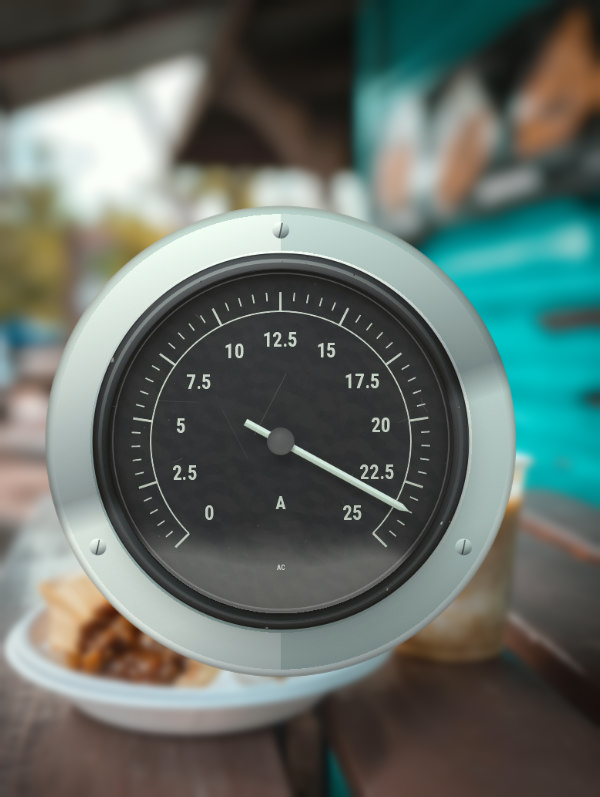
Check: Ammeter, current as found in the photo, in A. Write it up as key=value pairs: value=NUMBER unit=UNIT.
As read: value=23.5 unit=A
